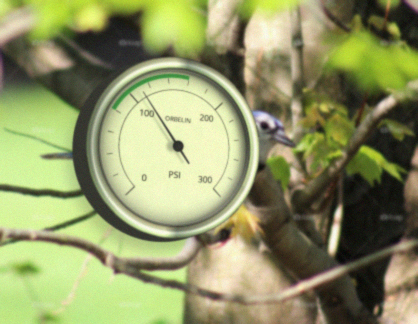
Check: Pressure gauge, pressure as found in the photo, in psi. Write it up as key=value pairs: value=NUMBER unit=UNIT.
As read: value=110 unit=psi
